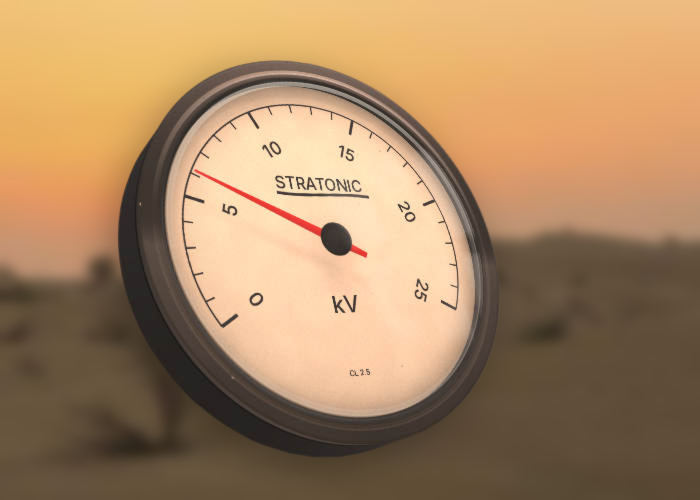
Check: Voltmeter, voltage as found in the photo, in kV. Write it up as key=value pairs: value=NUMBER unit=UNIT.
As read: value=6 unit=kV
